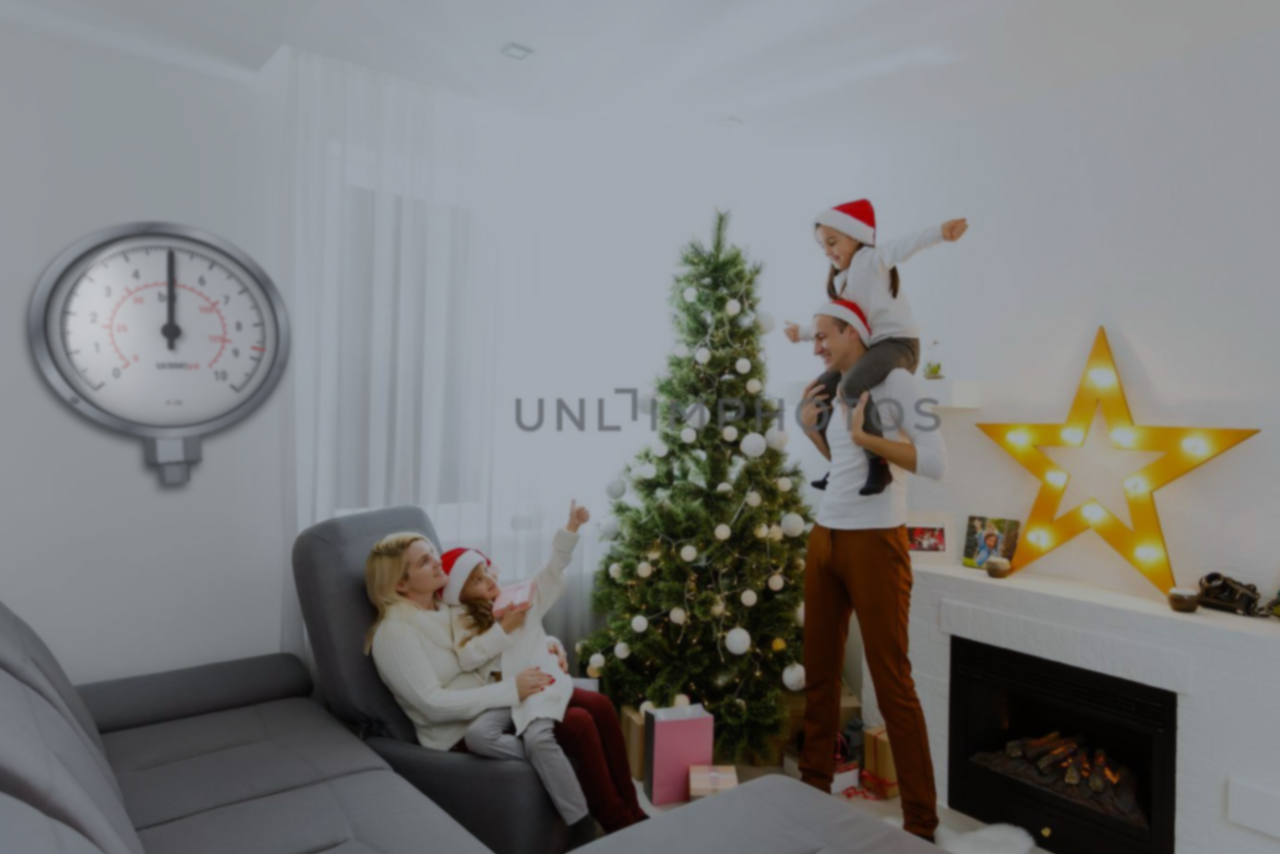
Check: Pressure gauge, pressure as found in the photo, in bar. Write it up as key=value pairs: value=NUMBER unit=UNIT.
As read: value=5 unit=bar
